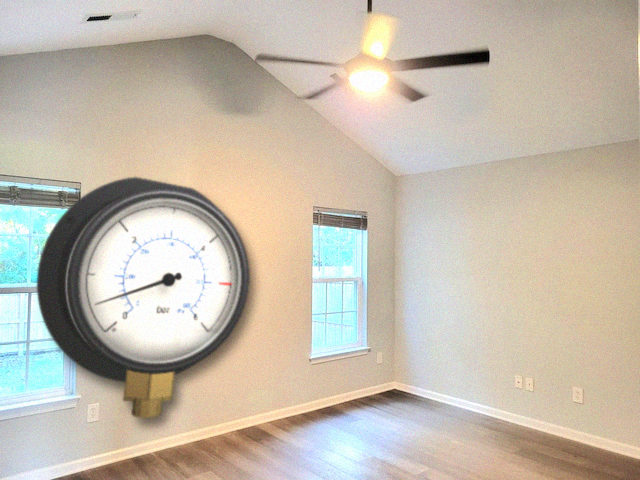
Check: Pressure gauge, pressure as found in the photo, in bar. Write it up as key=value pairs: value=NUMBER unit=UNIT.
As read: value=0.5 unit=bar
